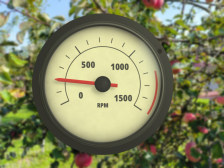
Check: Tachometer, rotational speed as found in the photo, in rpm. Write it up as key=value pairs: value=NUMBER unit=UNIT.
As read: value=200 unit=rpm
